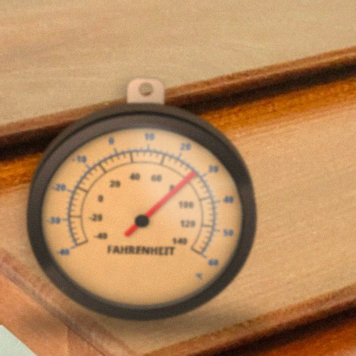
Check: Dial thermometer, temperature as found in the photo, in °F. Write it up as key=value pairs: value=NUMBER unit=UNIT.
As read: value=80 unit=°F
